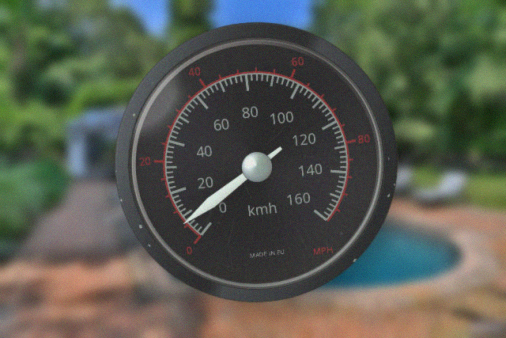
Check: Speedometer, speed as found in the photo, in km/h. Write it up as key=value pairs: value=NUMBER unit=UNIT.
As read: value=8 unit=km/h
